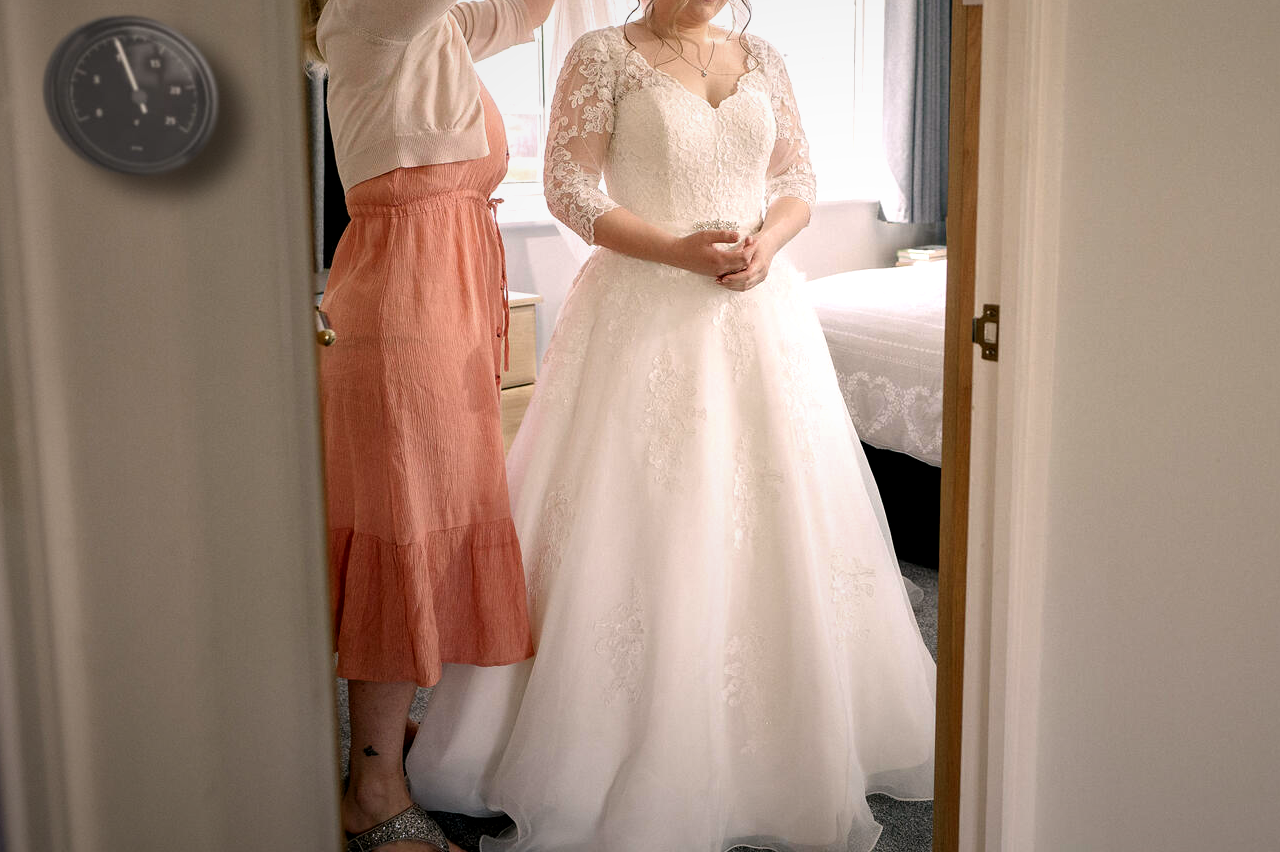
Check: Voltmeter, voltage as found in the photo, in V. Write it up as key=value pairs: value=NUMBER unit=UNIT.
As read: value=10 unit=V
